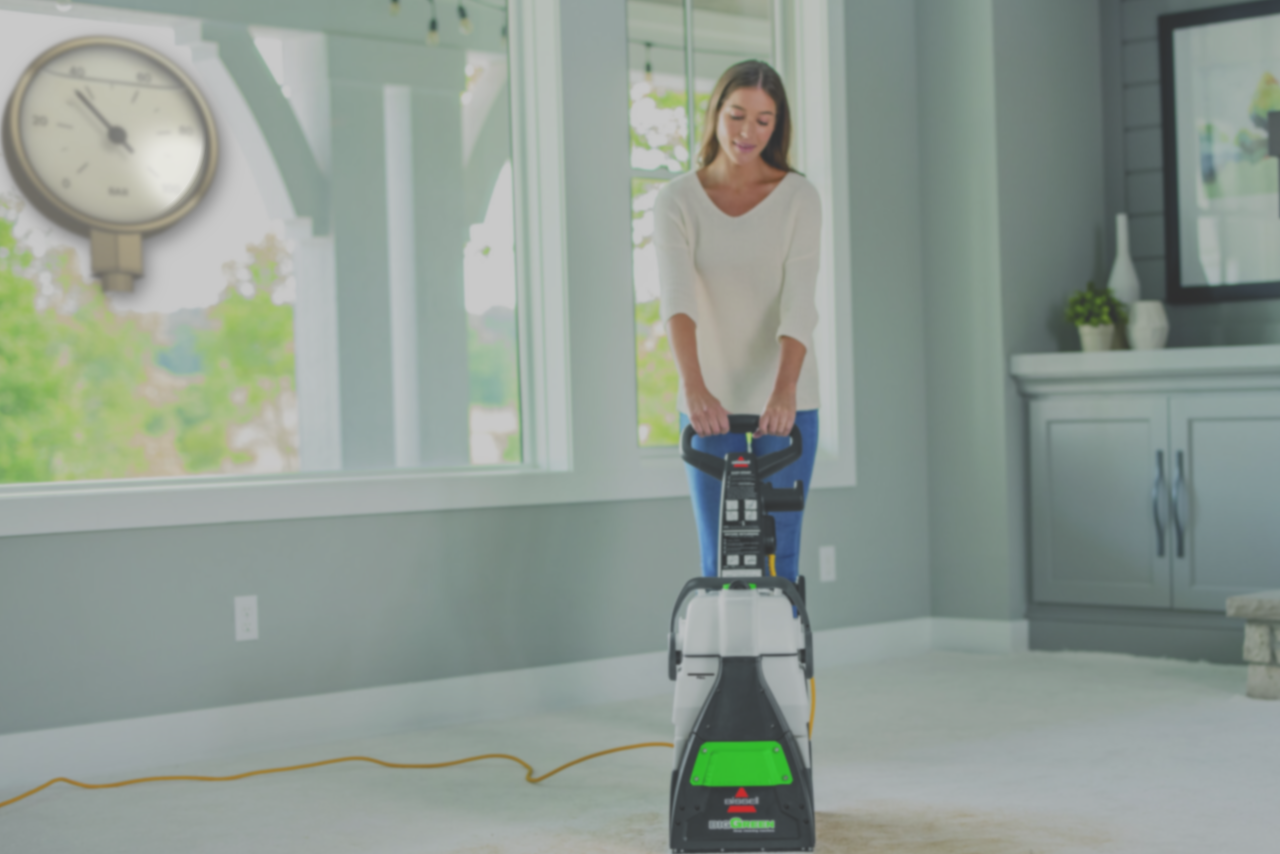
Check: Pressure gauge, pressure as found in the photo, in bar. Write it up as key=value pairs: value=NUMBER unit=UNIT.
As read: value=35 unit=bar
